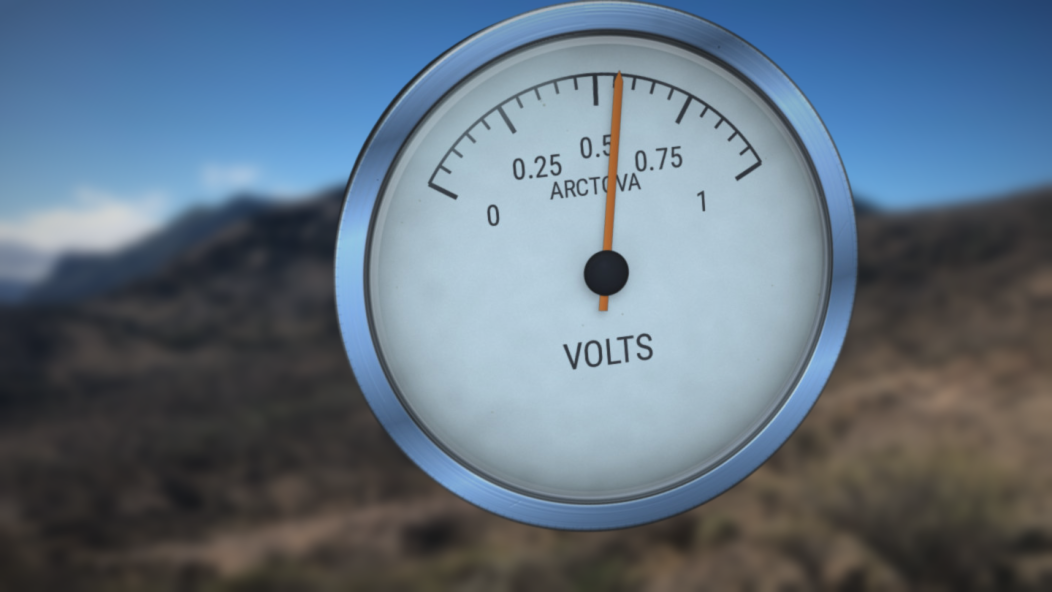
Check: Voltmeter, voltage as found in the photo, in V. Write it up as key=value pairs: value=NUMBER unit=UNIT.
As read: value=0.55 unit=V
